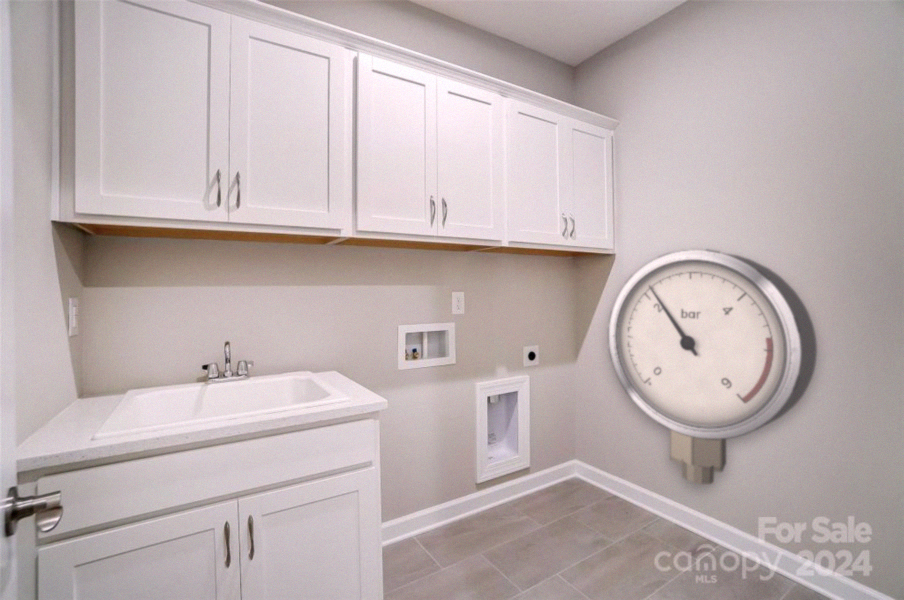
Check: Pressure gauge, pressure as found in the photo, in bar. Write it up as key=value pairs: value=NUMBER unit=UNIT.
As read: value=2.2 unit=bar
